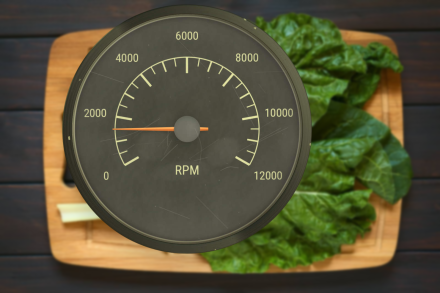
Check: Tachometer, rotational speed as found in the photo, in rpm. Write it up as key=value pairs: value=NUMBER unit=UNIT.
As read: value=1500 unit=rpm
